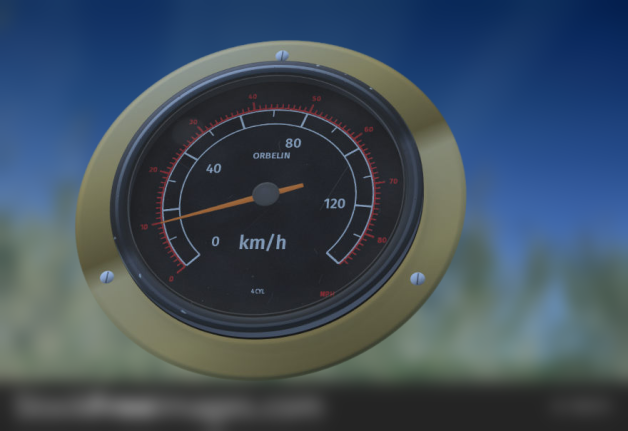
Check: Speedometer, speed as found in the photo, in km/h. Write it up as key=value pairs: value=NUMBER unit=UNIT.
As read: value=15 unit=km/h
